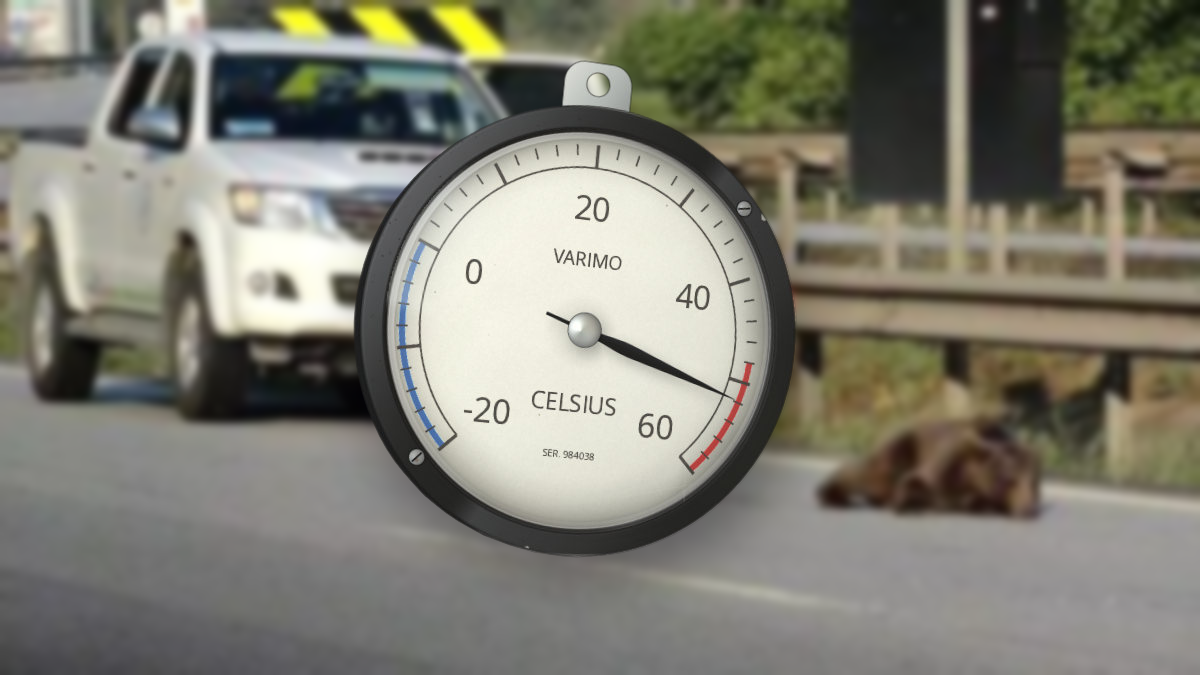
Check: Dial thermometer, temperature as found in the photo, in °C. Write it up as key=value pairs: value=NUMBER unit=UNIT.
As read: value=52 unit=°C
